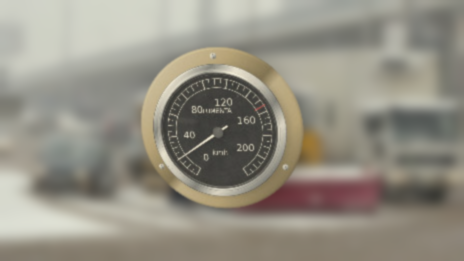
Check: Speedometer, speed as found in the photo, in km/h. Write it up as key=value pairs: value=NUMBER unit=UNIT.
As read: value=20 unit=km/h
